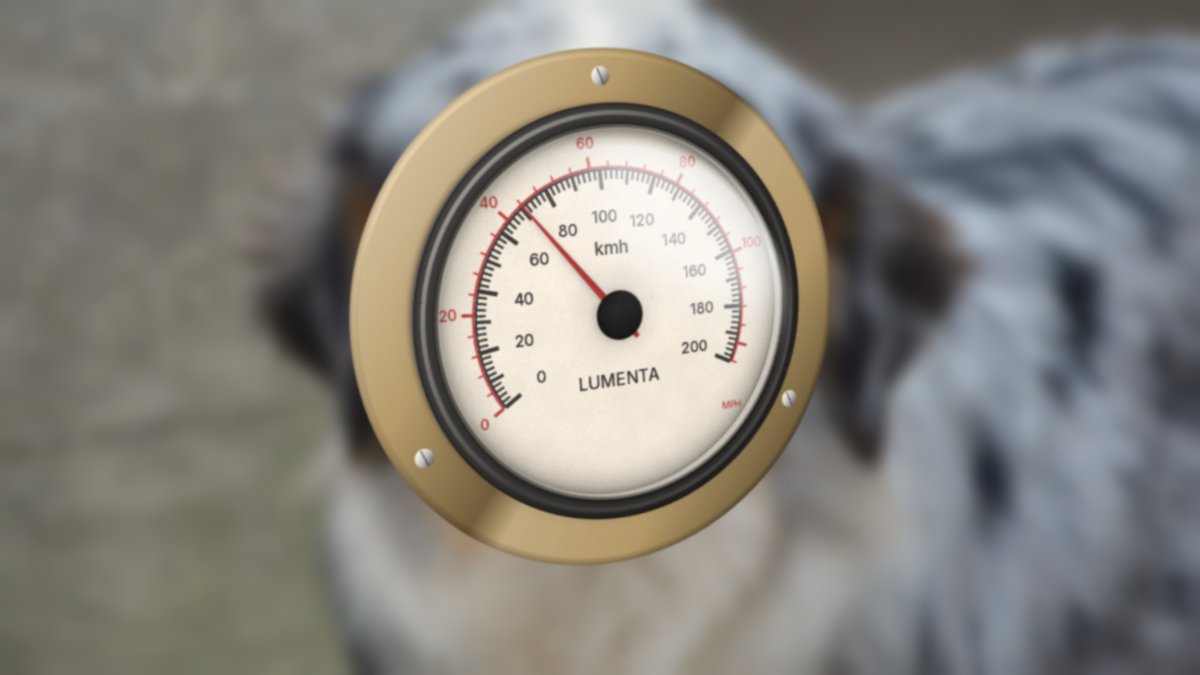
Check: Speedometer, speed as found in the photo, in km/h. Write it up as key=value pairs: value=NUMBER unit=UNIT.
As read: value=70 unit=km/h
